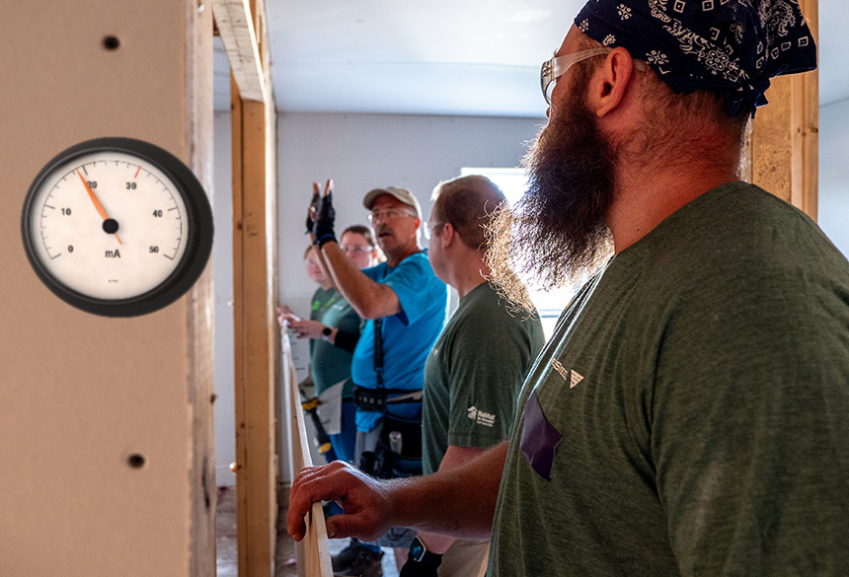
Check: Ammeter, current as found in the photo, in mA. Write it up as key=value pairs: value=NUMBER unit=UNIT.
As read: value=19 unit=mA
